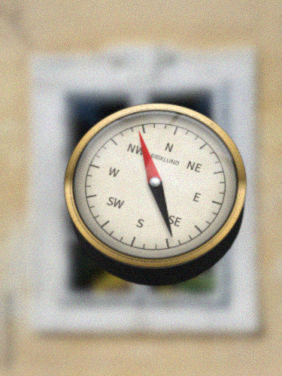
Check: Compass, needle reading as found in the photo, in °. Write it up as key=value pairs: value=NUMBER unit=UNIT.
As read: value=325 unit=°
